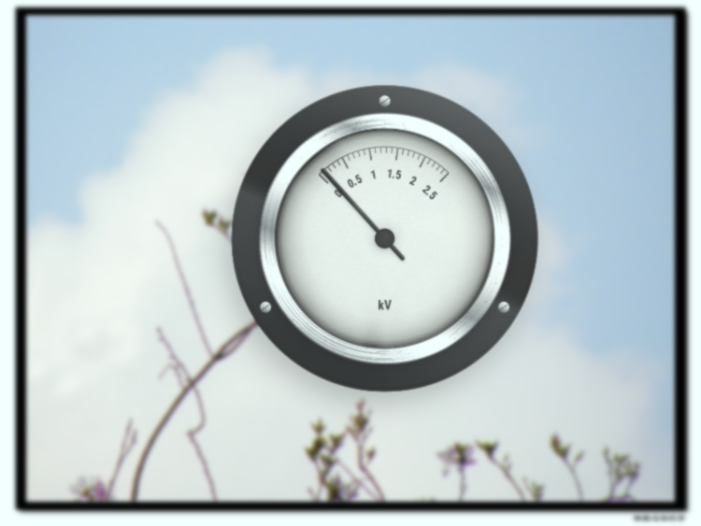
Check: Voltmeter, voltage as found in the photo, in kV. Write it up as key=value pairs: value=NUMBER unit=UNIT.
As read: value=0.1 unit=kV
